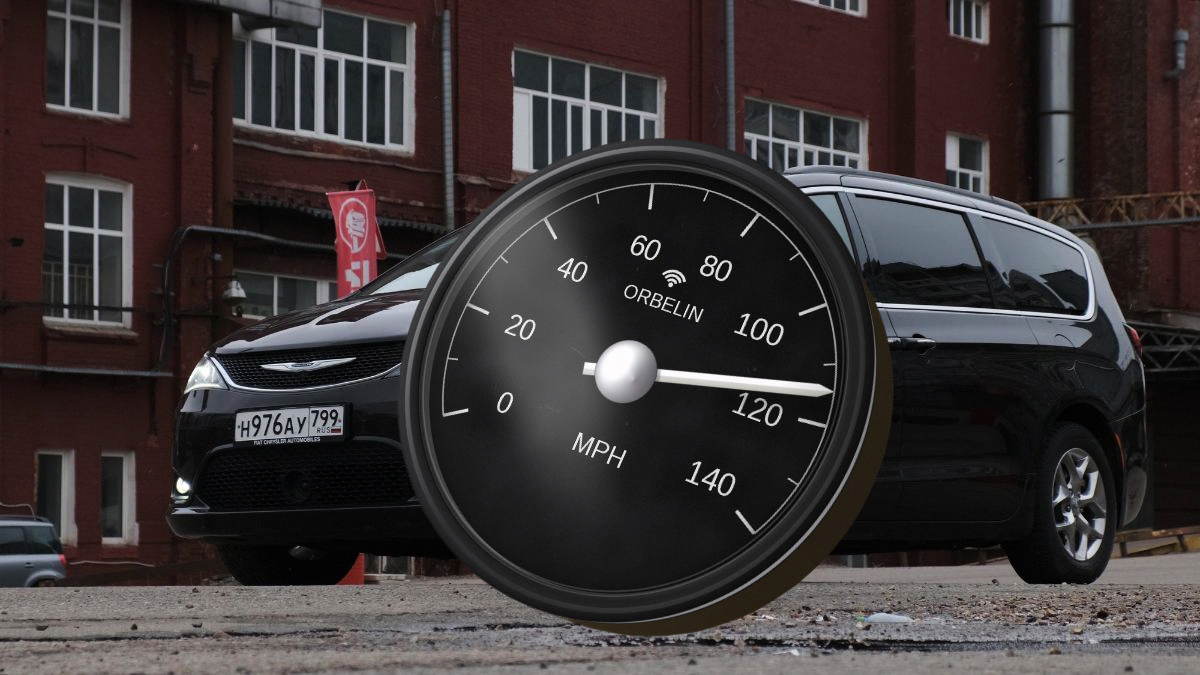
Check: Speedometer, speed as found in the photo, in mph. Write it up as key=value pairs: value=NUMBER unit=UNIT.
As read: value=115 unit=mph
